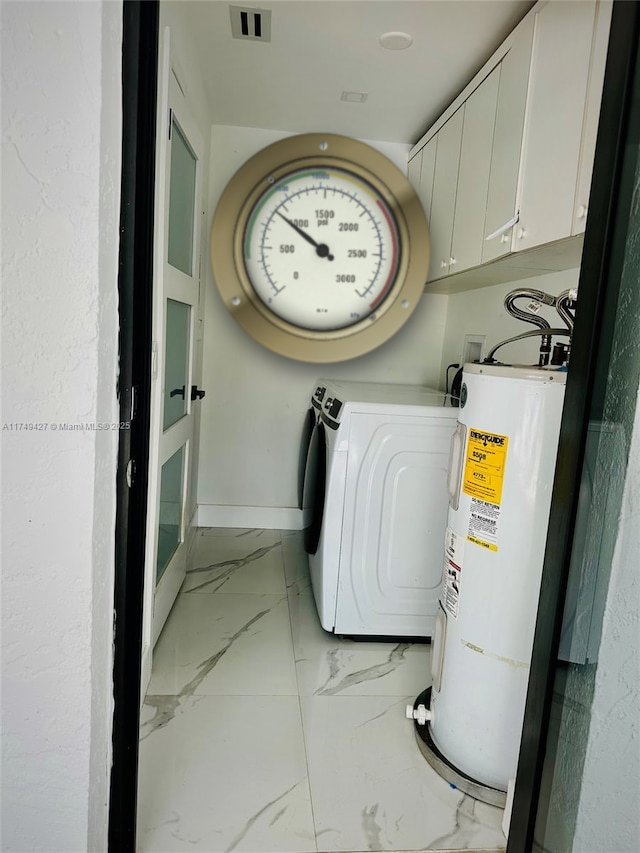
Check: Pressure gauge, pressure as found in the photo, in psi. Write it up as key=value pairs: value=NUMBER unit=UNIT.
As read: value=900 unit=psi
